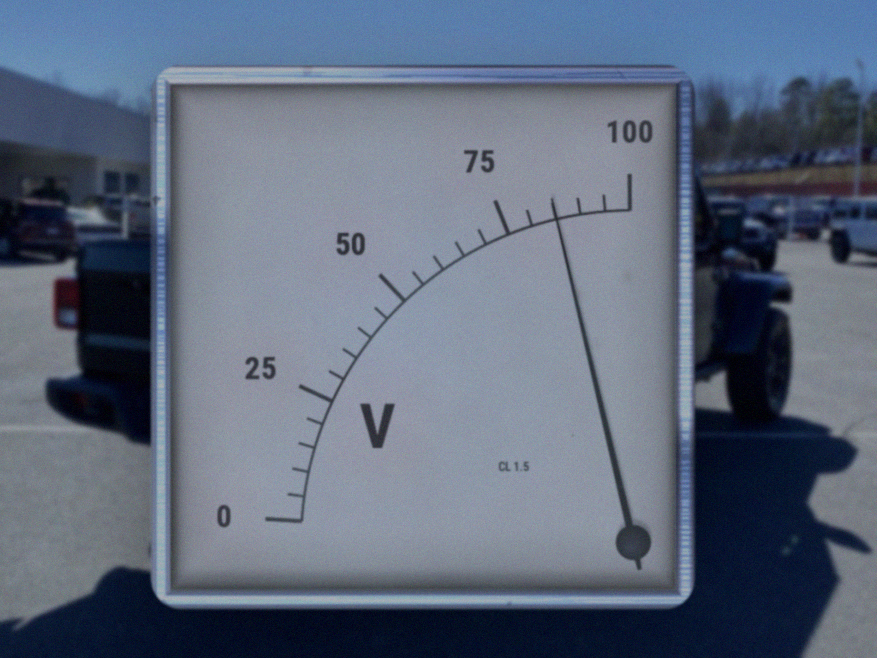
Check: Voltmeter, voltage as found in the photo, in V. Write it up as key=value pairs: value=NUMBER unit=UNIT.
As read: value=85 unit=V
